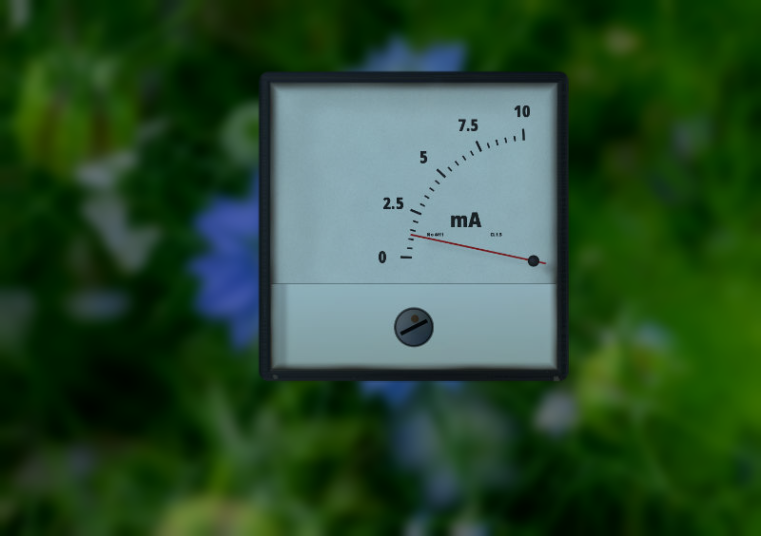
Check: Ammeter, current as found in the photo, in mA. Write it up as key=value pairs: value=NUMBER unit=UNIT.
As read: value=1.25 unit=mA
